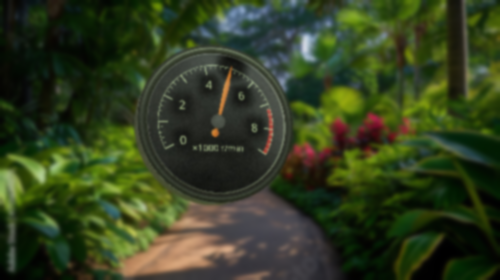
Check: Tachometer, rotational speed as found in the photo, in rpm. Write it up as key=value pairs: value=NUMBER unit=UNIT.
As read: value=5000 unit=rpm
